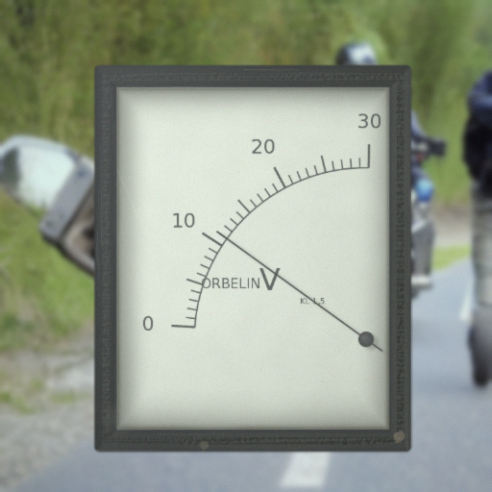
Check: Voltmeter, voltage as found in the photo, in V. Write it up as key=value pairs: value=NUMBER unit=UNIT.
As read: value=11 unit=V
